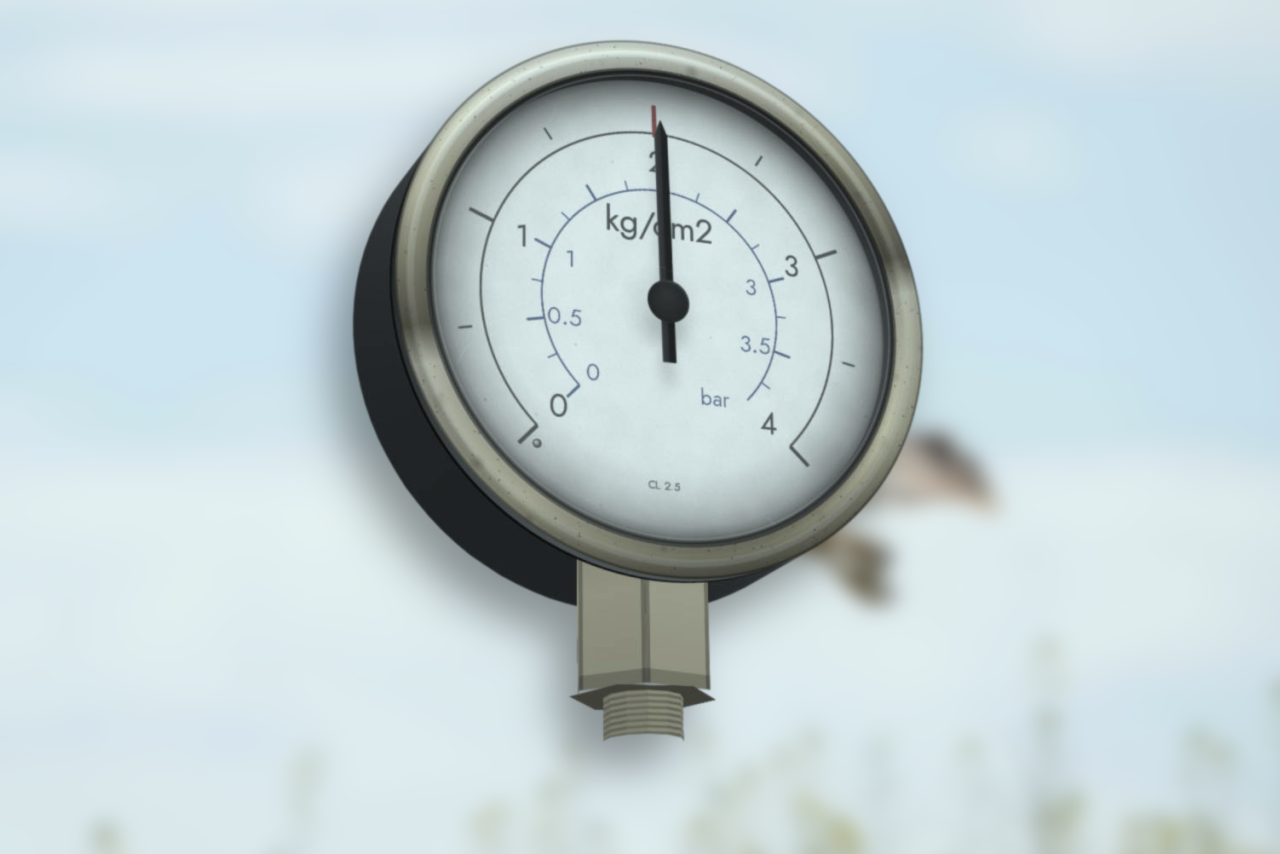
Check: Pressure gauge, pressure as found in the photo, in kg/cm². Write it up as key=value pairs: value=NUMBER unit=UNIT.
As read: value=2 unit=kg/cm²
